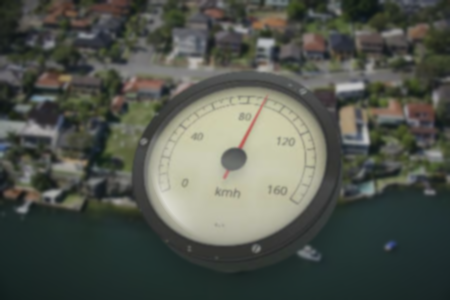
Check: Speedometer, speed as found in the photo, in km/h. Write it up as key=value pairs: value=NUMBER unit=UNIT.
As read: value=90 unit=km/h
